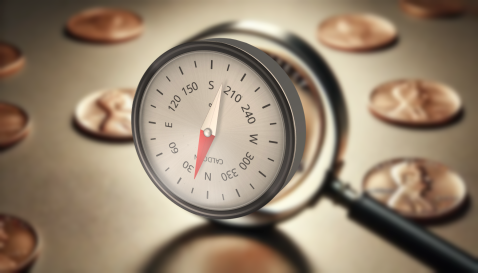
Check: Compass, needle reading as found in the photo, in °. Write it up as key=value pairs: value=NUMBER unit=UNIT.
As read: value=15 unit=°
